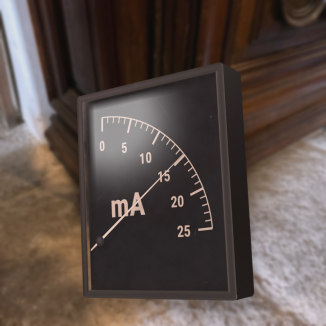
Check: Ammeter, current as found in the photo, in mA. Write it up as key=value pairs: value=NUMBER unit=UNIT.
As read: value=15 unit=mA
